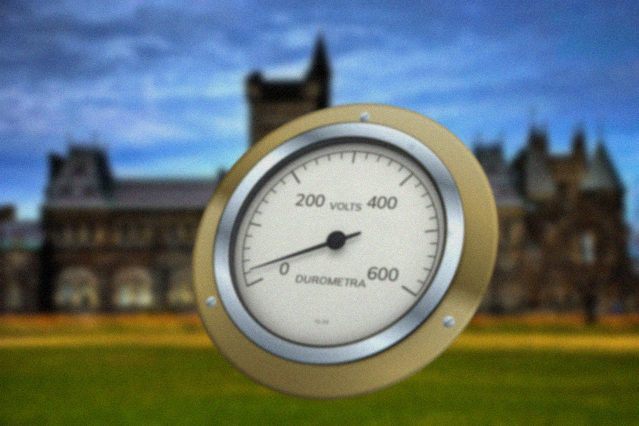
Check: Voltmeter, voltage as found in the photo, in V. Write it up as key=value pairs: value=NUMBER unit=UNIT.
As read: value=20 unit=V
